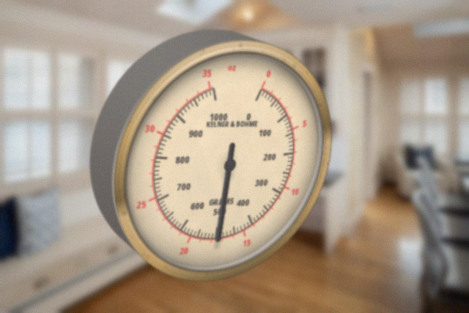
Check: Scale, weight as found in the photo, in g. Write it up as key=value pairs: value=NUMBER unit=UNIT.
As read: value=500 unit=g
